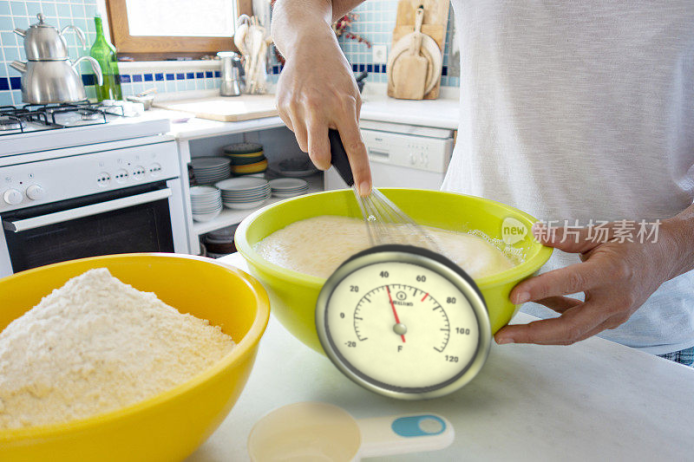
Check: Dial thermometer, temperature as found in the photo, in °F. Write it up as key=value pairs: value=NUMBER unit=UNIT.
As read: value=40 unit=°F
